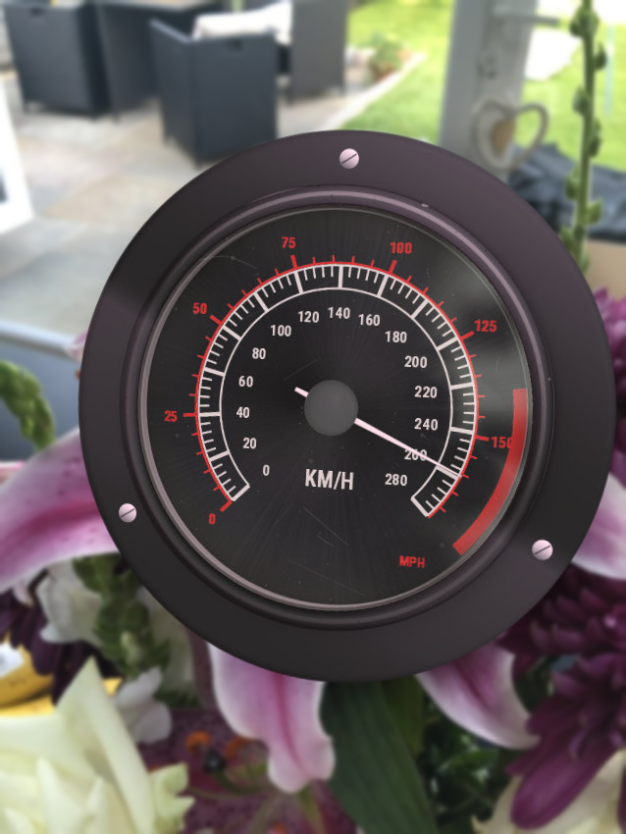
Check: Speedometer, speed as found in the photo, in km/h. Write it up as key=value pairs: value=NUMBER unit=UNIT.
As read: value=258 unit=km/h
